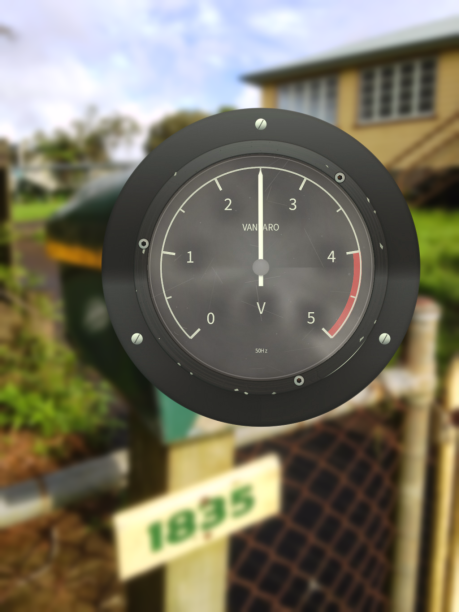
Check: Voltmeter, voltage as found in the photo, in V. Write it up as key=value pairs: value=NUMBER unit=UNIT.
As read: value=2.5 unit=V
